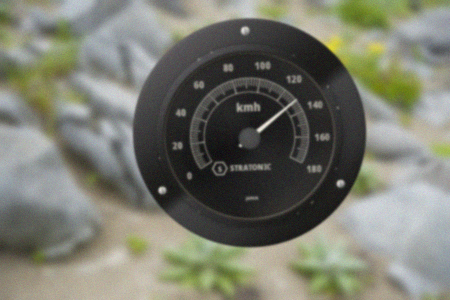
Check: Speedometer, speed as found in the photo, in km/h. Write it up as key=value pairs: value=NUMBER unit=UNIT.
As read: value=130 unit=km/h
